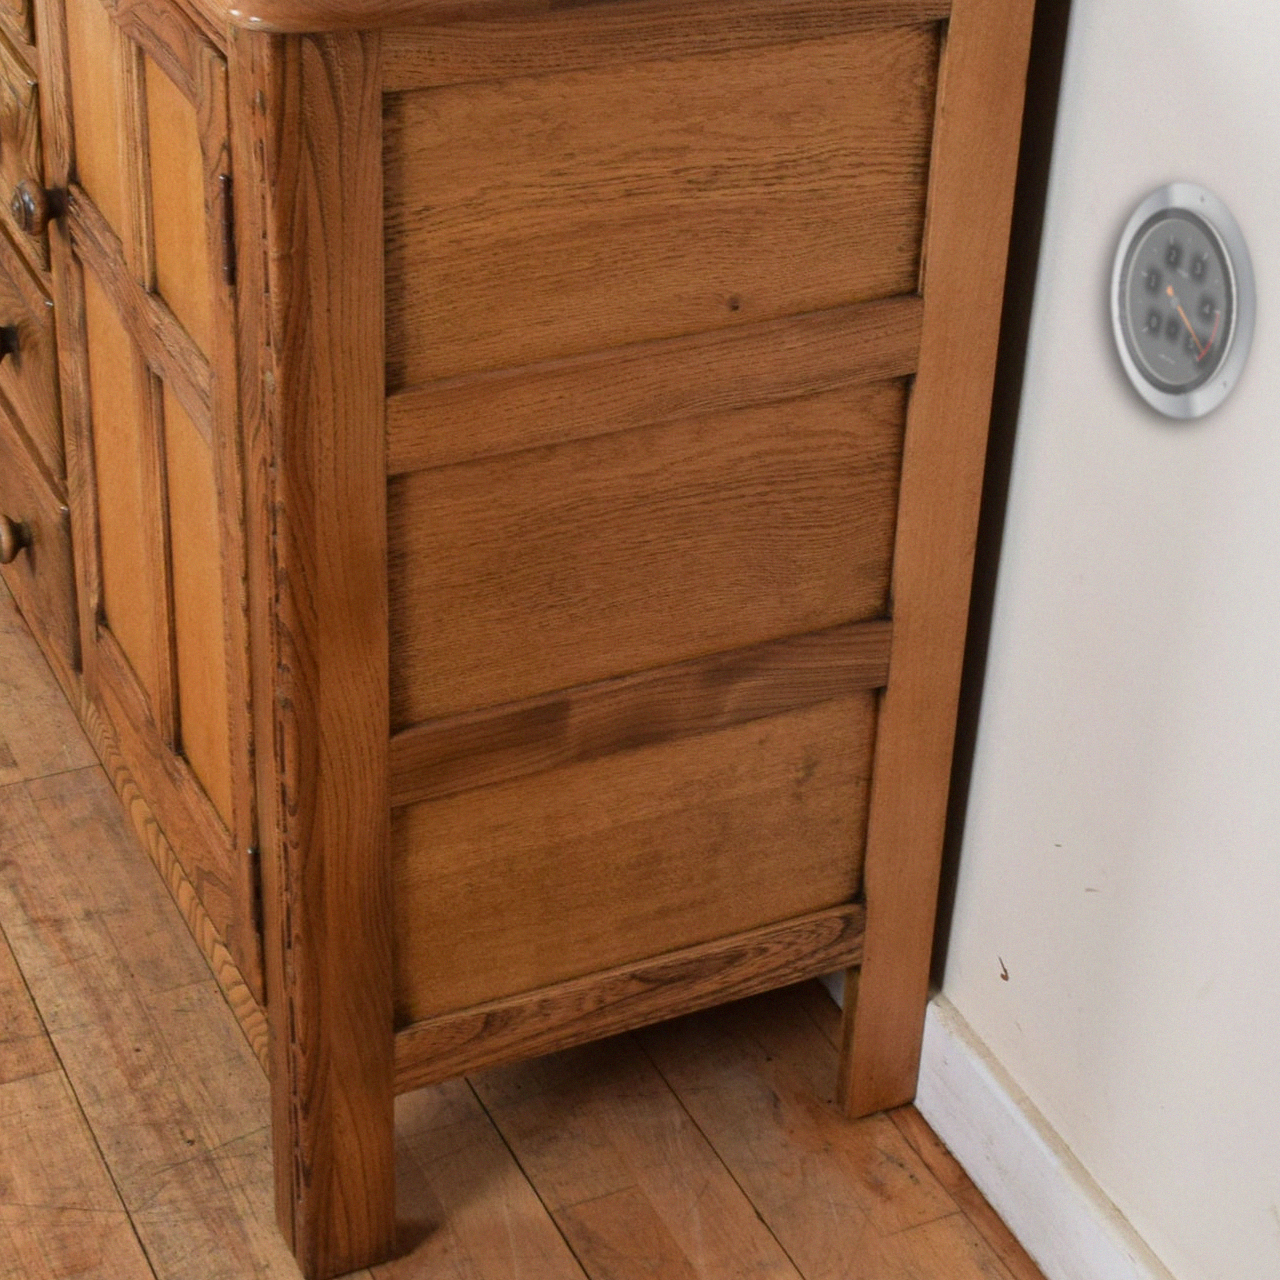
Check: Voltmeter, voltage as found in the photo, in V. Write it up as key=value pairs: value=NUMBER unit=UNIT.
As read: value=4.75 unit=V
